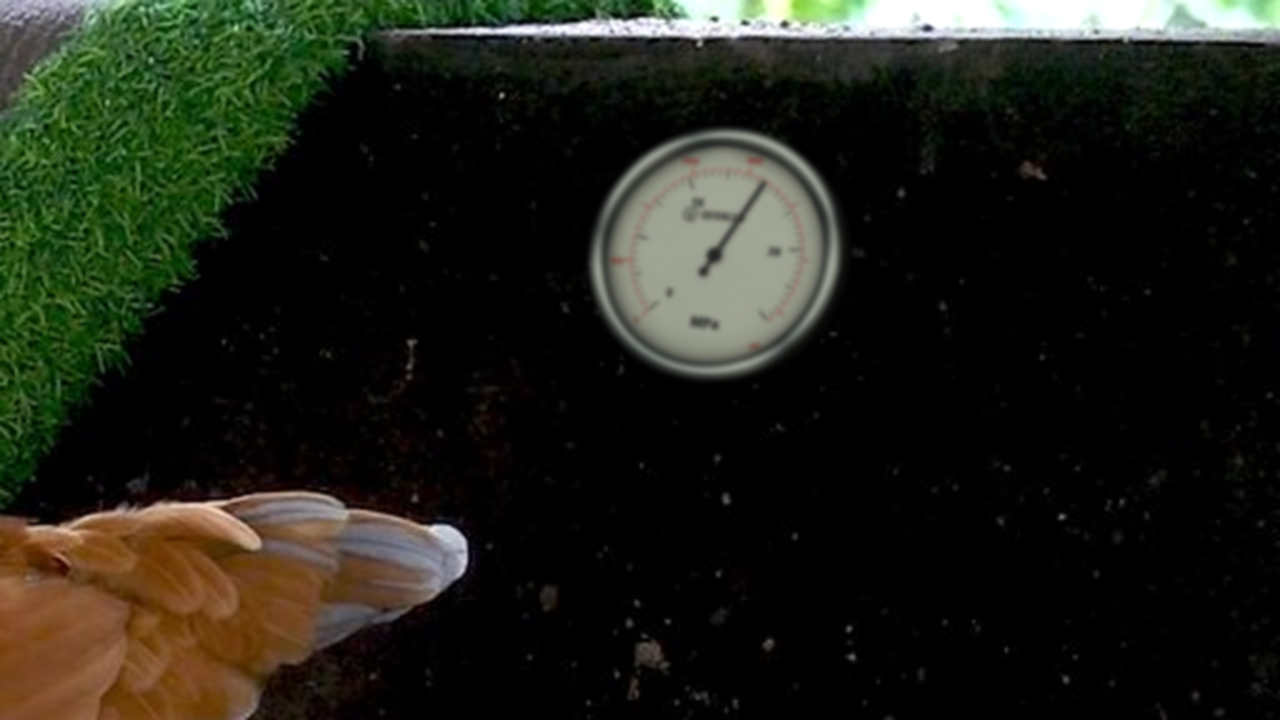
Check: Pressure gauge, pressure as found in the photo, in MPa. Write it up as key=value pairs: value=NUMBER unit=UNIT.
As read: value=15 unit=MPa
